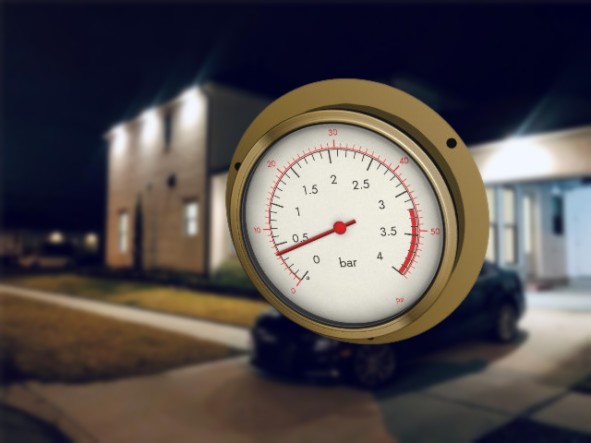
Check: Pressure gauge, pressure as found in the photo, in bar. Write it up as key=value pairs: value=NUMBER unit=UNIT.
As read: value=0.4 unit=bar
